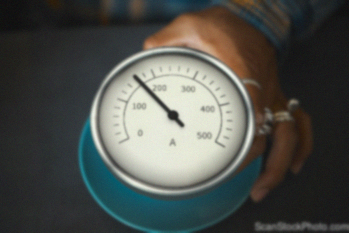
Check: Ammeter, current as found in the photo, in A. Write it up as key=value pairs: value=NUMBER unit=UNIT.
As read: value=160 unit=A
